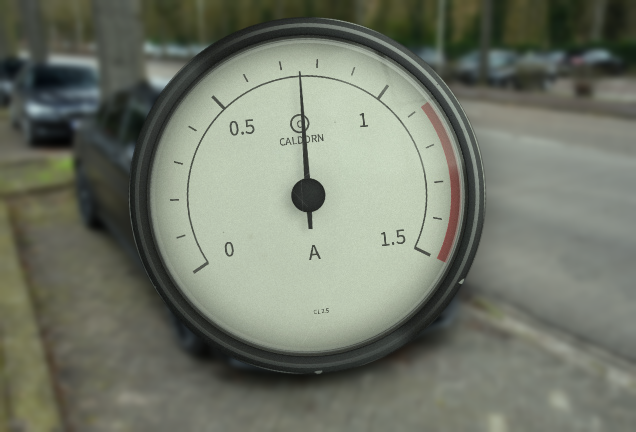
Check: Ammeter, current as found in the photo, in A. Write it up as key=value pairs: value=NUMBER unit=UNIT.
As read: value=0.75 unit=A
